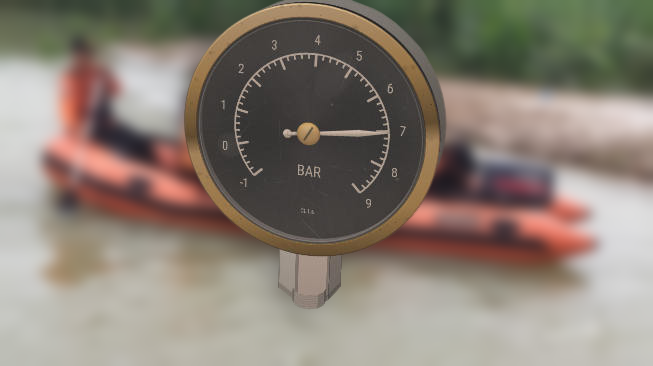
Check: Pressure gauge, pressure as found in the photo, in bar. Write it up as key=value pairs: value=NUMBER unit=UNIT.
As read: value=7 unit=bar
